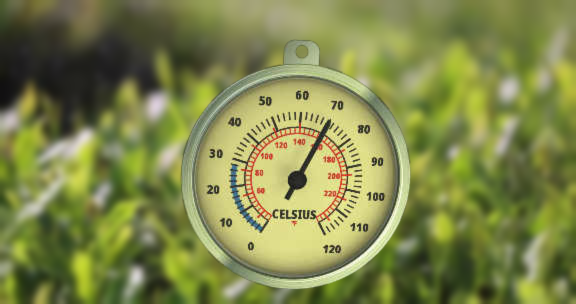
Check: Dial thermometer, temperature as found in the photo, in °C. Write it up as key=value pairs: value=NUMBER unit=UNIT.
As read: value=70 unit=°C
